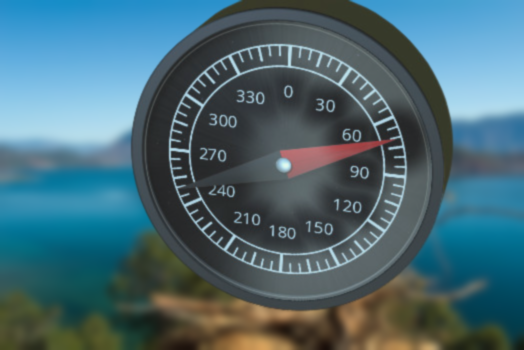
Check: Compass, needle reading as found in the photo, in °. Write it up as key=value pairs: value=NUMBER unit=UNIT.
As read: value=70 unit=°
